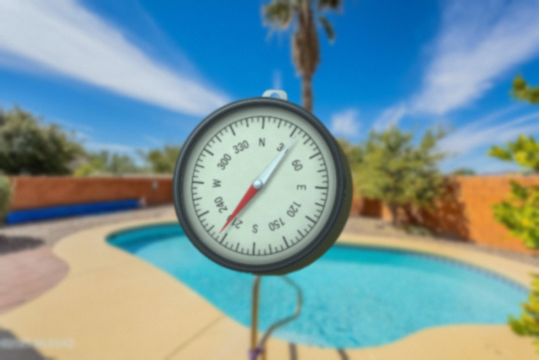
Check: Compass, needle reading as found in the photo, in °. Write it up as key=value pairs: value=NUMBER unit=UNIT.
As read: value=215 unit=°
